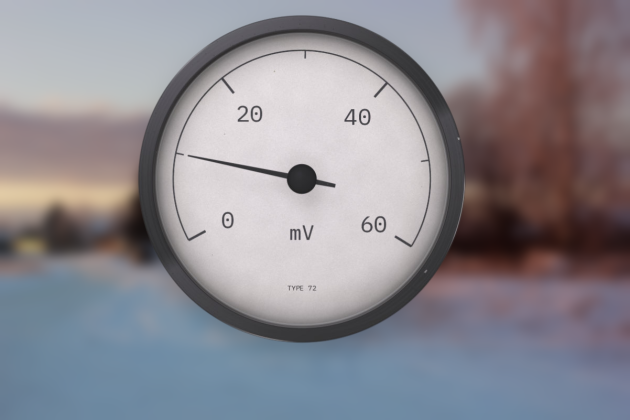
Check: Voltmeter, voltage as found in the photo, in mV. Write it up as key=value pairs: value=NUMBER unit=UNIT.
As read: value=10 unit=mV
